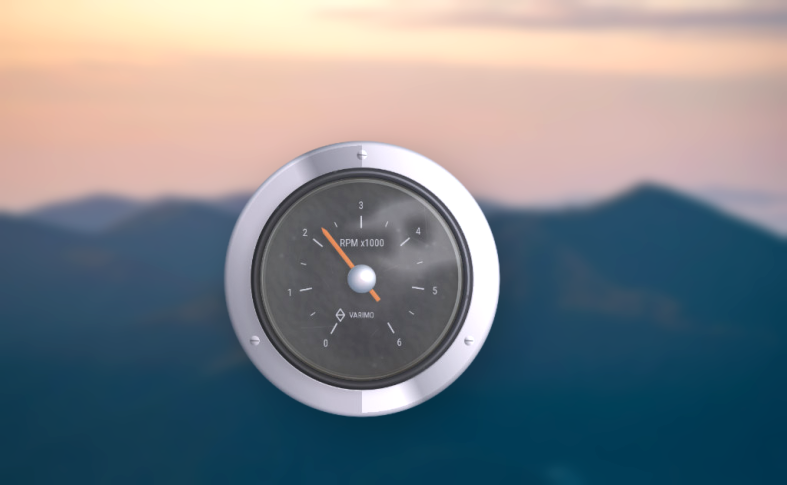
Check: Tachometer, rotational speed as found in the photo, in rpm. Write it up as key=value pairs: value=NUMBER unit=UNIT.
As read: value=2250 unit=rpm
